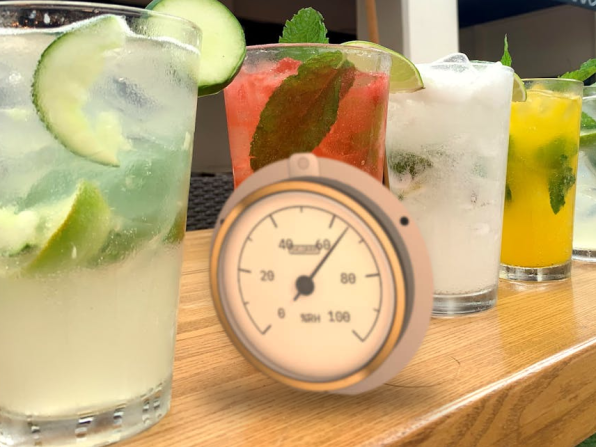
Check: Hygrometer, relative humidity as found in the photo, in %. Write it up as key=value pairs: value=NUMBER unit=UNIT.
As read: value=65 unit=%
